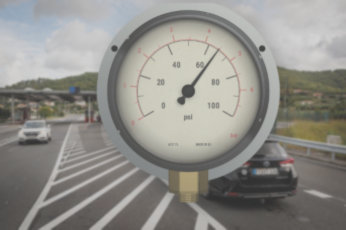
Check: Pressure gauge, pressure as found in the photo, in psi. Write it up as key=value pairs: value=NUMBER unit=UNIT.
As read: value=65 unit=psi
